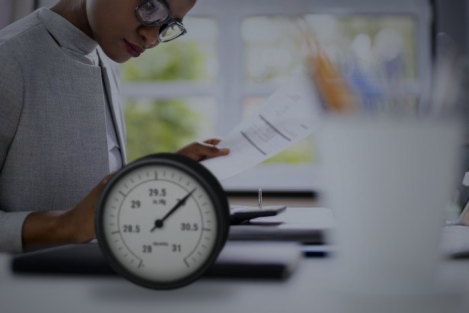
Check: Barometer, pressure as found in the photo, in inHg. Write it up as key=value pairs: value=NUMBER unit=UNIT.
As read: value=30 unit=inHg
